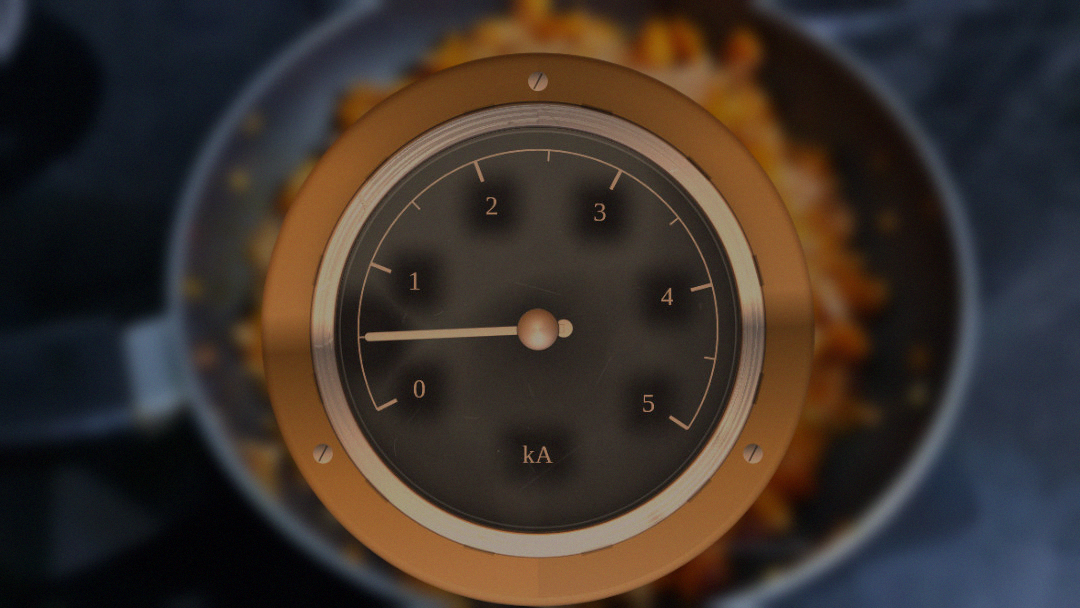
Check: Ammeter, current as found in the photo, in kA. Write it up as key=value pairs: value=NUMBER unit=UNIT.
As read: value=0.5 unit=kA
